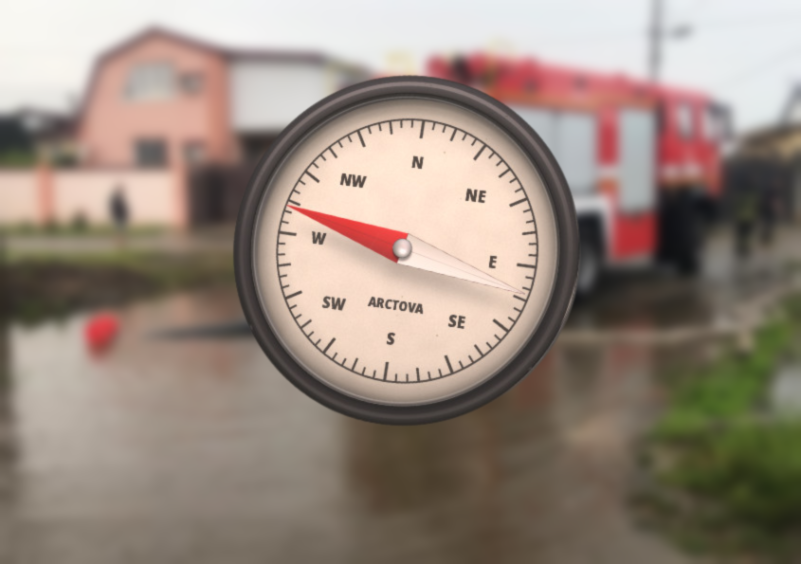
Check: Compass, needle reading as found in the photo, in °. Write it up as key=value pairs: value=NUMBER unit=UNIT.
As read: value=282.5 unit=°
